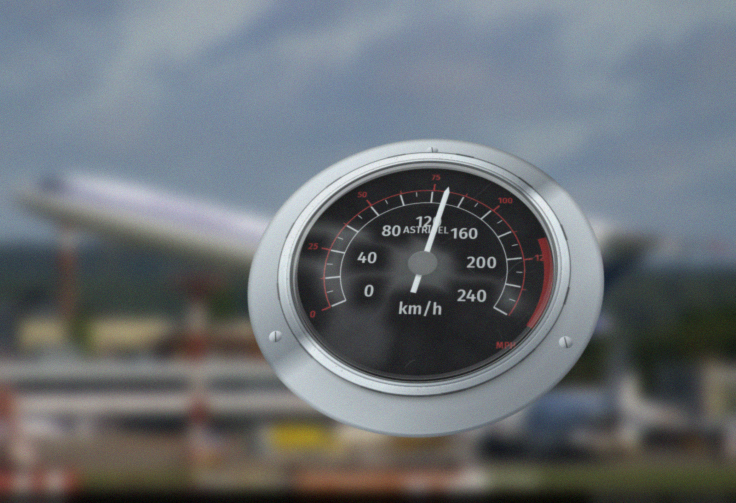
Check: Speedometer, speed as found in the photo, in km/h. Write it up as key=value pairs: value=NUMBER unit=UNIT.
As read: value=130 unit=km/h
